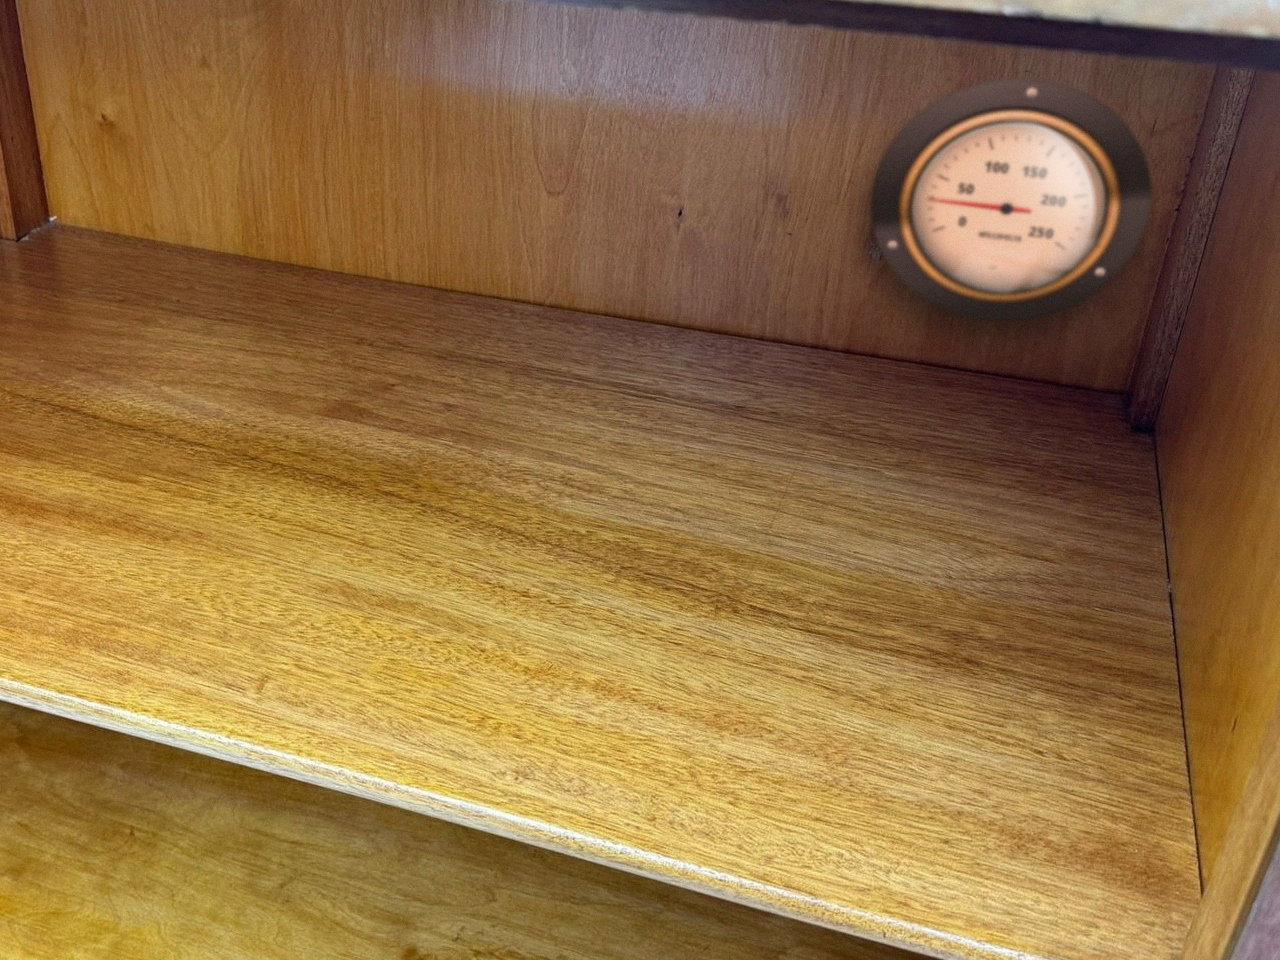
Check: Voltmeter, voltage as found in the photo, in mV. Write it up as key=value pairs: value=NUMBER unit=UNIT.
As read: value=30 unit=mV
